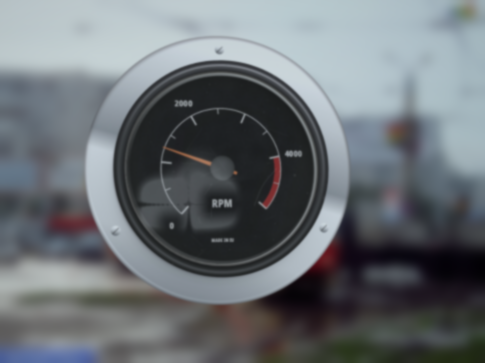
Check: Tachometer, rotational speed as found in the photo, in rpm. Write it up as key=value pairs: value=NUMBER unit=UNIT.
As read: value=1250 unit=rpm
